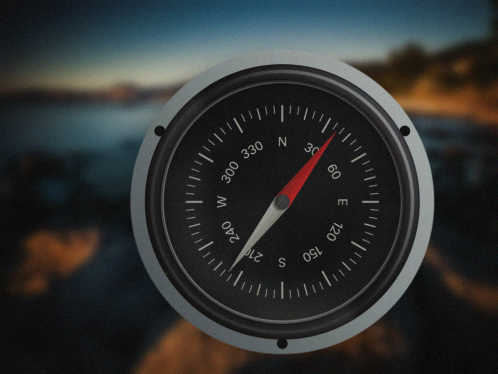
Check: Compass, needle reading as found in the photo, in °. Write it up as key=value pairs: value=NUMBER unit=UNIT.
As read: value=37.5 unit=°
